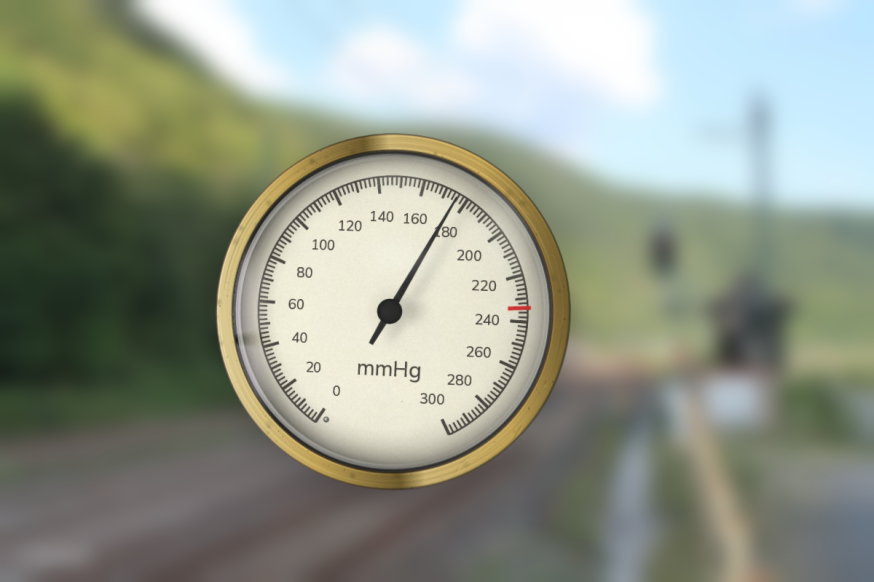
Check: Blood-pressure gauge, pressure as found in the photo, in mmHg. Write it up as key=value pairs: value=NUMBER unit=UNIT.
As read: value=176 unit=mmHg
